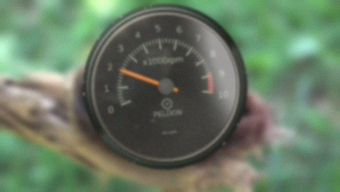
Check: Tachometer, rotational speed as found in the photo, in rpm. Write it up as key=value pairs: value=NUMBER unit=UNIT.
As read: value=2000 unit=rpm
